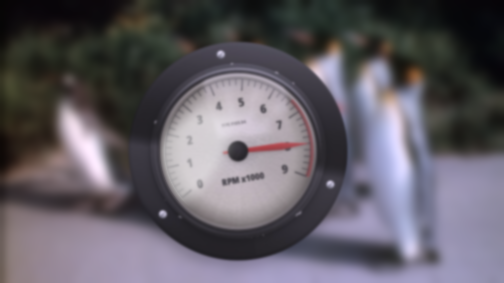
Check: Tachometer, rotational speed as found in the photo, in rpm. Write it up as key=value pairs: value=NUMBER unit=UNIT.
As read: value=8000 unit=rpm
